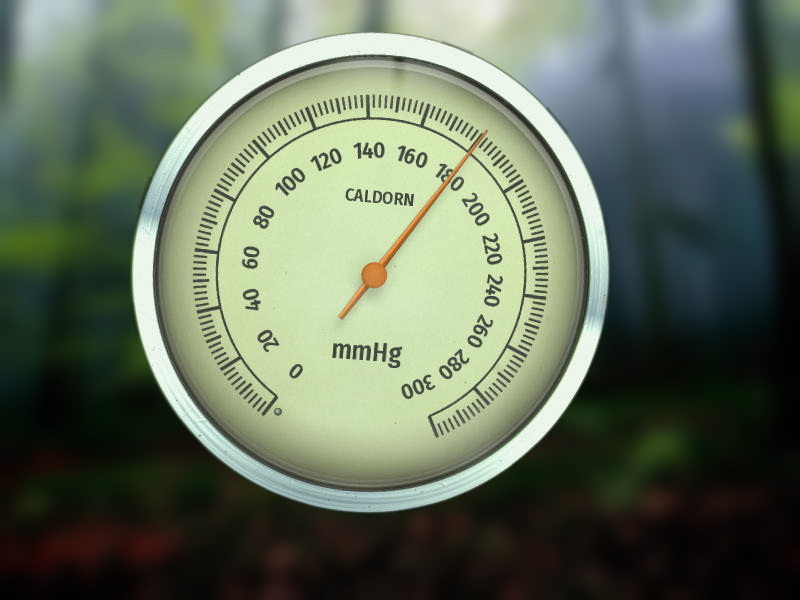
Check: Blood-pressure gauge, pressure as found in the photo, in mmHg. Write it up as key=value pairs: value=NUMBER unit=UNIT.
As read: value=180 unit=mmHg
